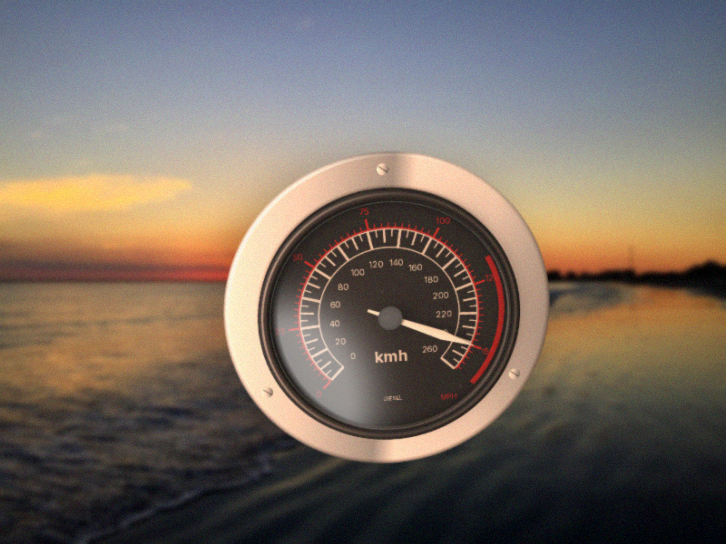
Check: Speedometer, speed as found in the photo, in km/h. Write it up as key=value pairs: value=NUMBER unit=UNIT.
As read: value=240 unit=km/h
